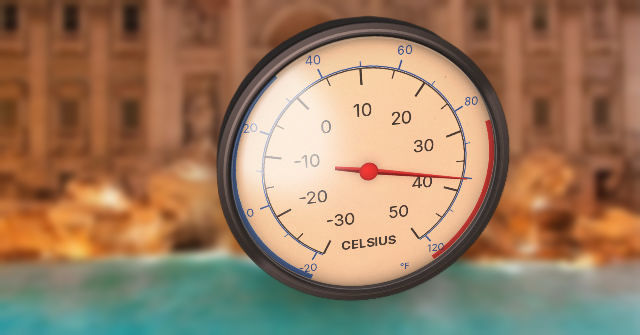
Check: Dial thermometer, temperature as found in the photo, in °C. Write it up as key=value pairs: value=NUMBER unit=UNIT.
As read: value=37.5 unit=°C
